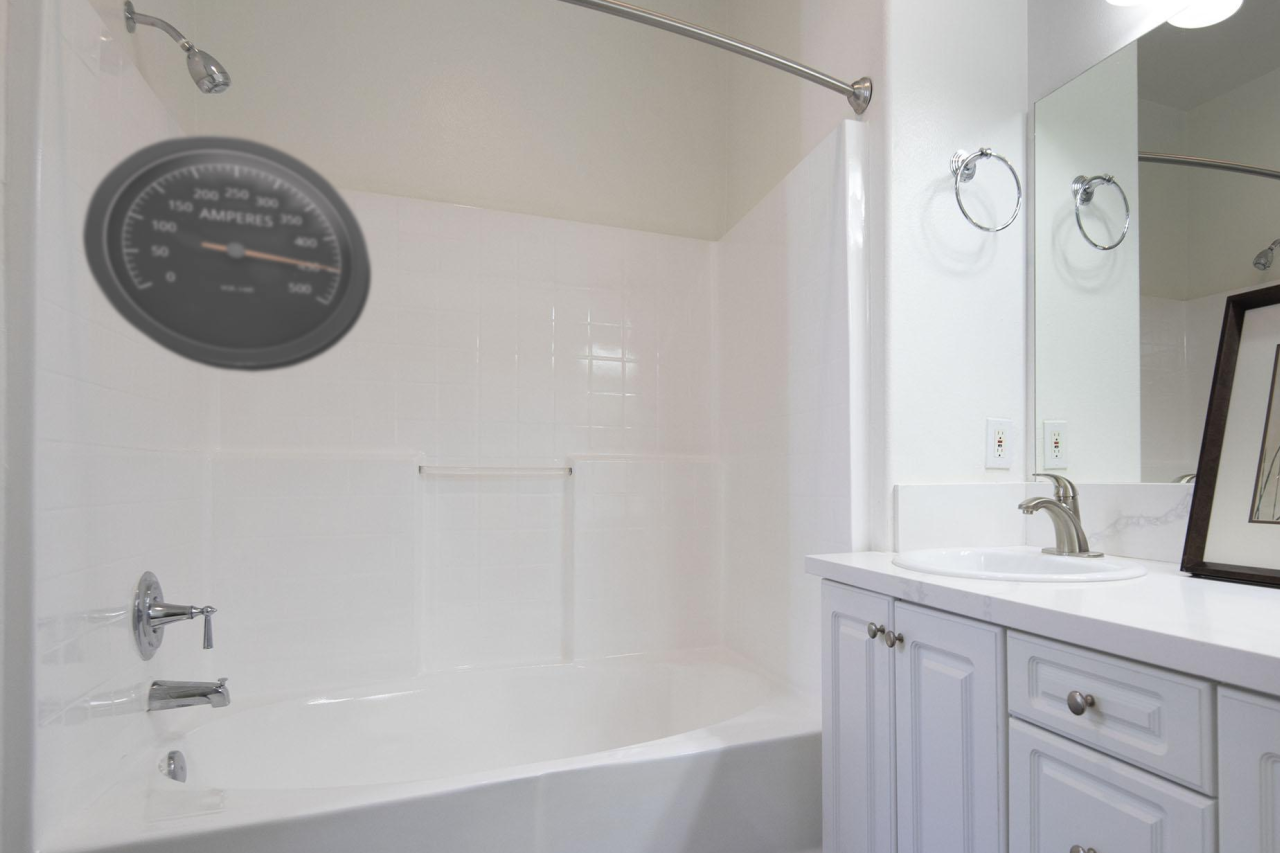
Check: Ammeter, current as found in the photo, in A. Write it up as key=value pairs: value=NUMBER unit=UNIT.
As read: value=450 unit=A
